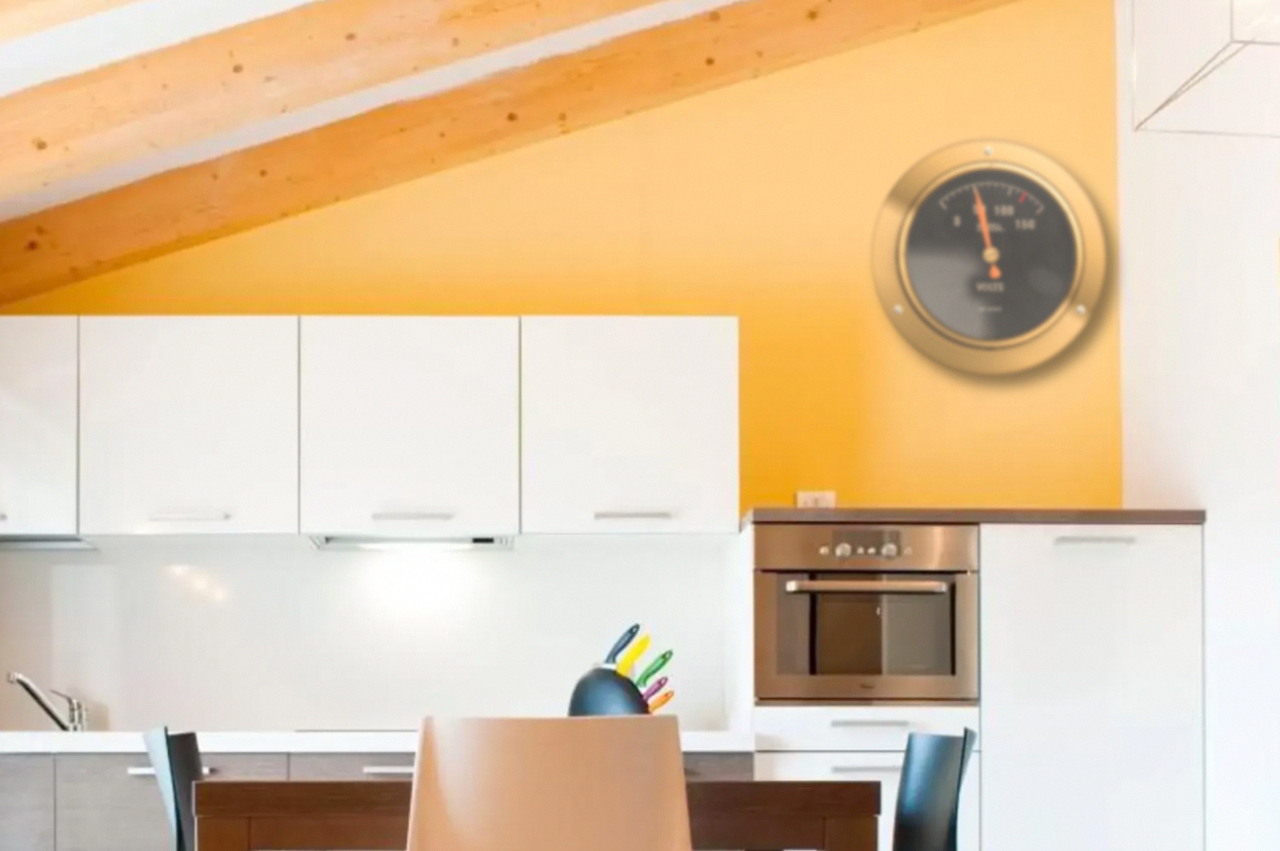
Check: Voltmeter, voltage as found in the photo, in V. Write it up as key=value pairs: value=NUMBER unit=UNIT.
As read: value=50 unit=V
